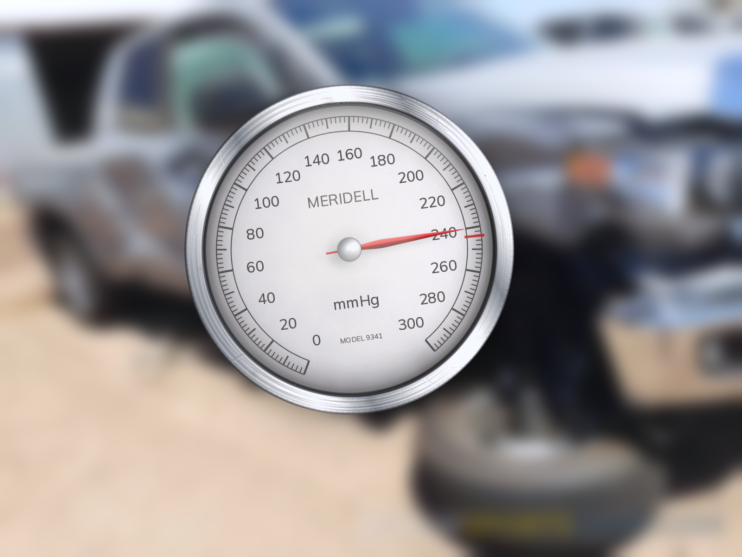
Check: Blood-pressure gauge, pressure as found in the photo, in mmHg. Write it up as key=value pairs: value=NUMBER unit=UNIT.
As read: value=240 unit=mmHg
